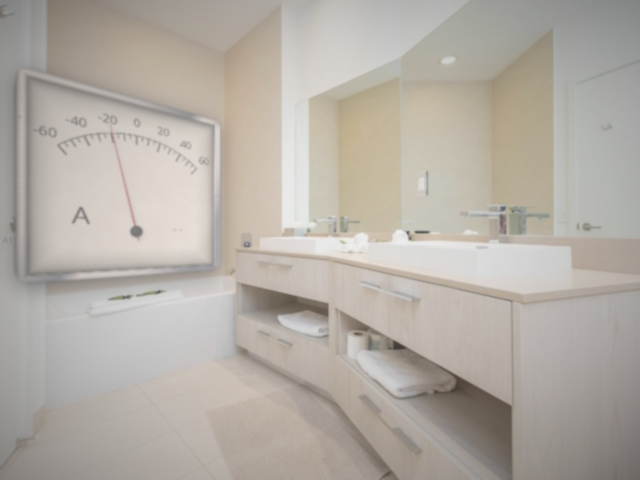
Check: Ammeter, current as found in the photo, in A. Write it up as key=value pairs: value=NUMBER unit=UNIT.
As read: value=-20 unit=A
